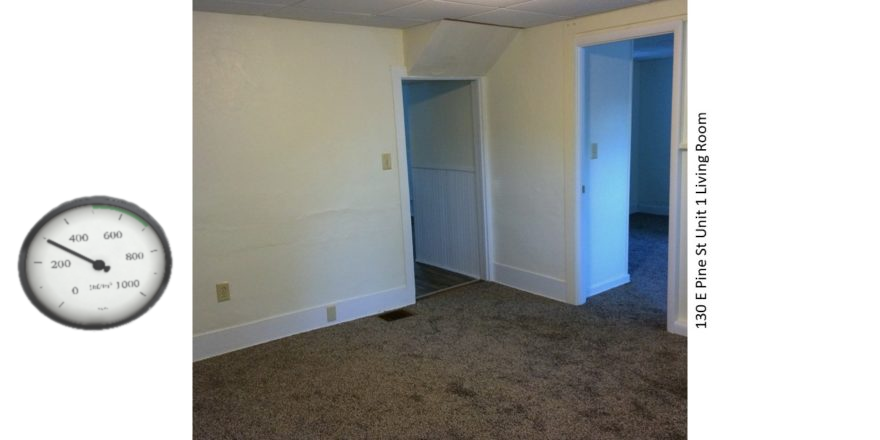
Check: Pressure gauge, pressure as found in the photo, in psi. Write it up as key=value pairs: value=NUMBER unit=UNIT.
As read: value=300 unit=psi
